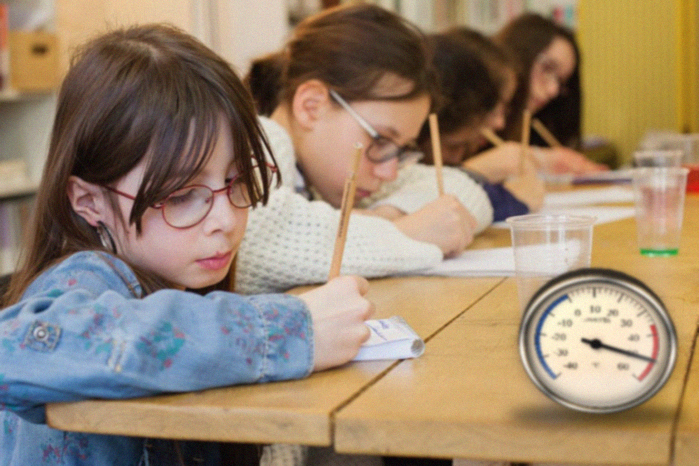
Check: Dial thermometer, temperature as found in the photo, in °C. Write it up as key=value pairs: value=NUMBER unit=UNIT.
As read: value=50 unit=°C
